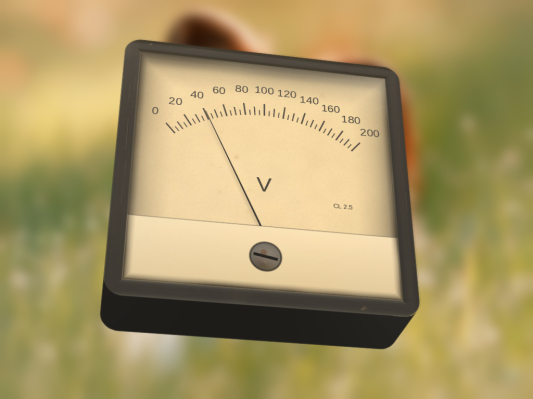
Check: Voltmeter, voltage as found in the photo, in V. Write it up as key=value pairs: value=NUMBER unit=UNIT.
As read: value=40 unit=V
